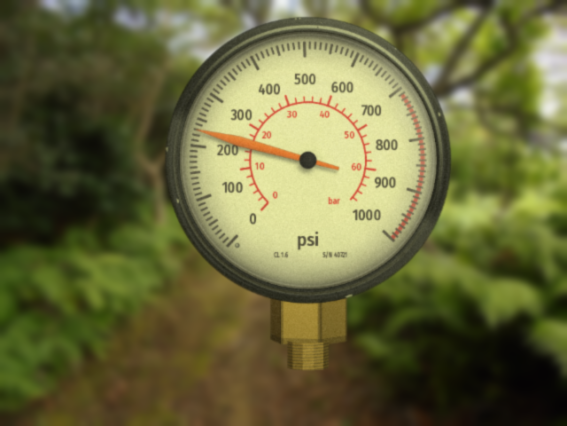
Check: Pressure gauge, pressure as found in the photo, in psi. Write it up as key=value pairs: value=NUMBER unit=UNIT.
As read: value=230 unit=psi
